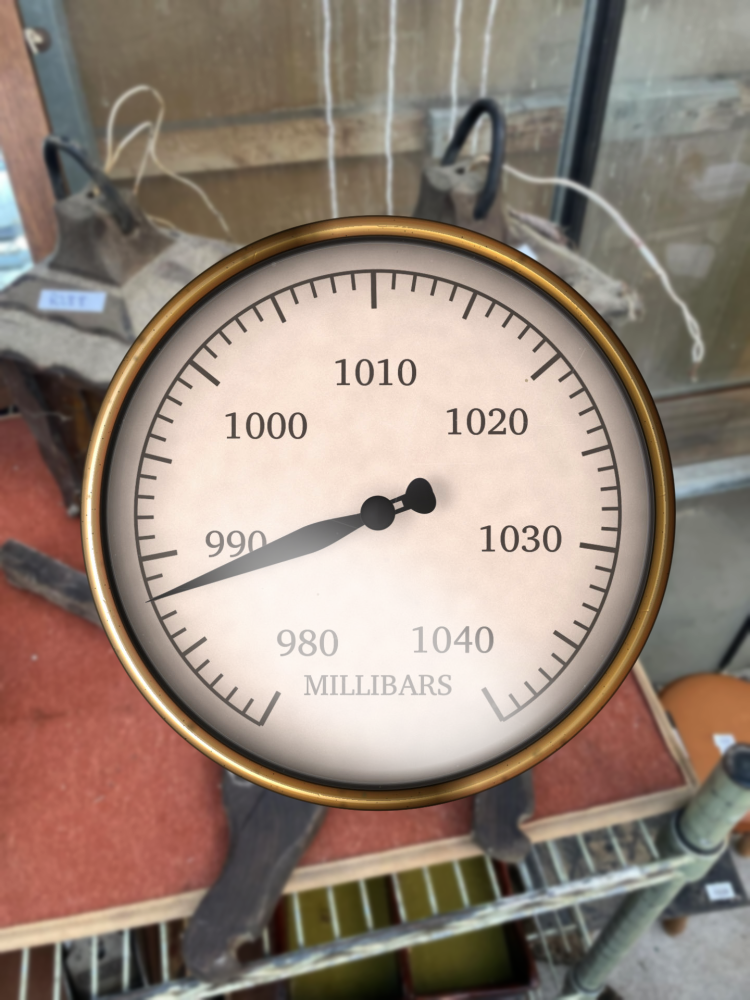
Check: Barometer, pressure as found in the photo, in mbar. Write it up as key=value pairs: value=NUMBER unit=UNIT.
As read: value=988 unit=mbar
